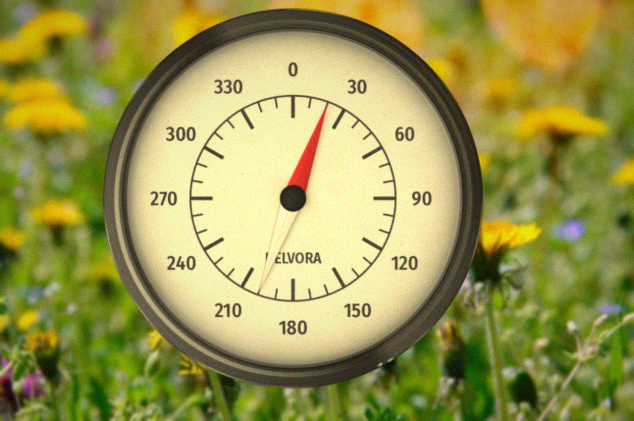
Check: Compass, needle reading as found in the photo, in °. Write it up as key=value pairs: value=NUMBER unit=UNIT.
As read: value=20 unit=°
